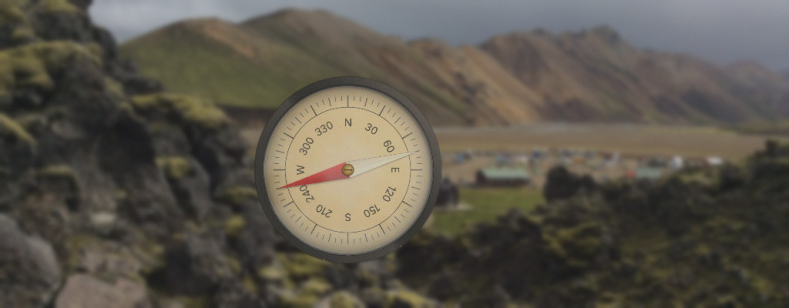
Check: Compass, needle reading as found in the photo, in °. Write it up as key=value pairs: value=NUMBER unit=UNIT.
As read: value=255 unit=°
